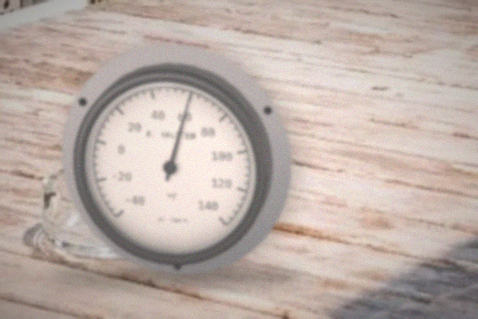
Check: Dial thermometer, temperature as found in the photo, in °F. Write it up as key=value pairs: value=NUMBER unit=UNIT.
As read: value=60 unit=°F
